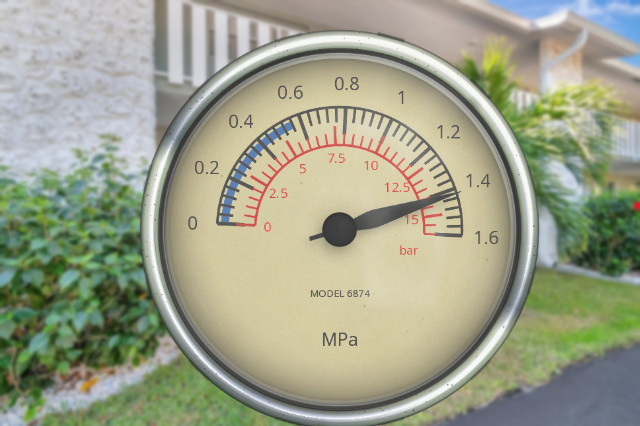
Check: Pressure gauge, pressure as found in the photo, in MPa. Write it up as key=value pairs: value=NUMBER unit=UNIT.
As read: value=1.42 unit=MPa
